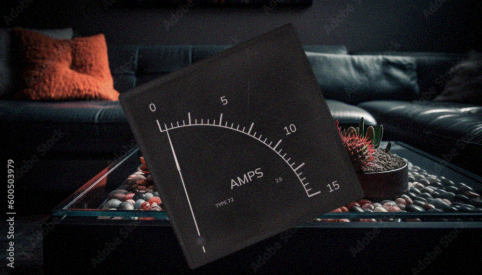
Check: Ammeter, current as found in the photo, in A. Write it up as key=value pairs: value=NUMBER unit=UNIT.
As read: value=0.5 unit=A
